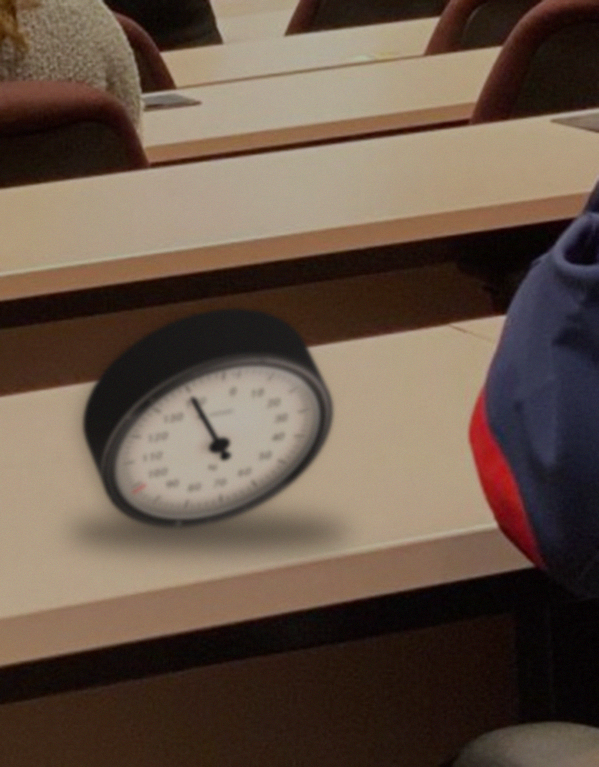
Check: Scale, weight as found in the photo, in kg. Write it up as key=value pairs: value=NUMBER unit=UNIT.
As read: value=140 unit=kg
